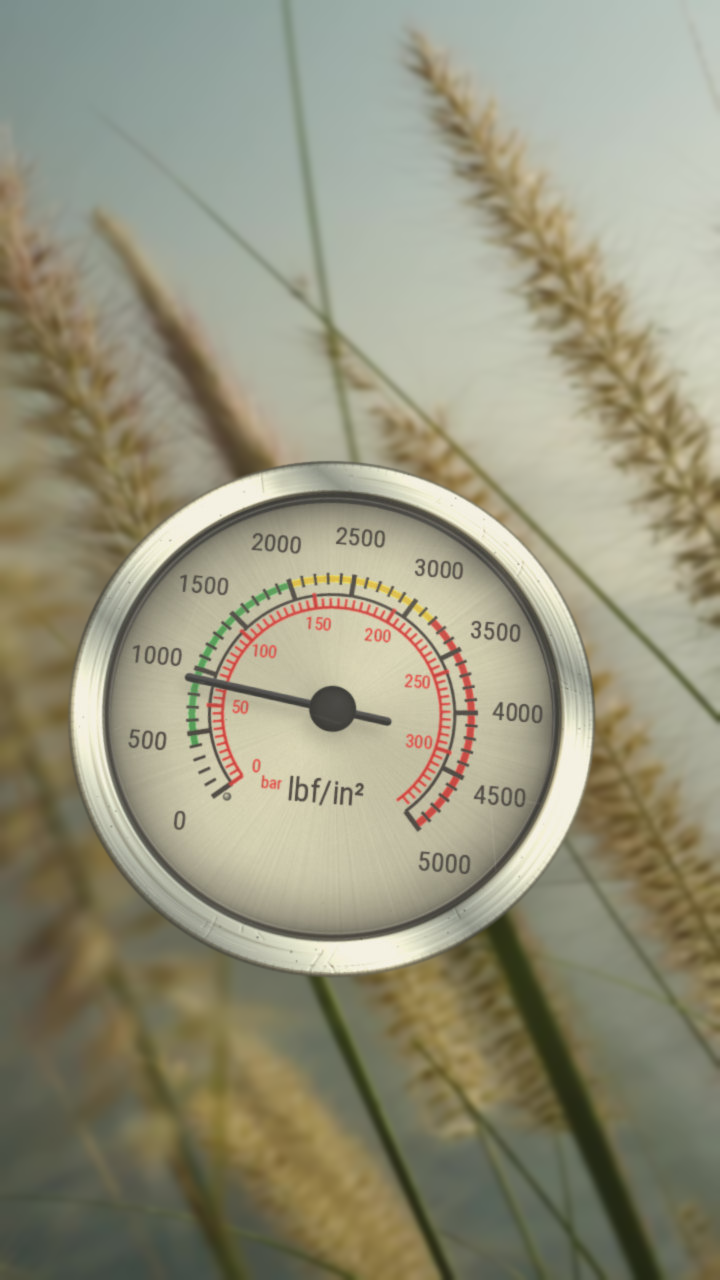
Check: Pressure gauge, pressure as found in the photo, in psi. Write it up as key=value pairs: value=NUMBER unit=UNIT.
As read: value=900 unit=psi
